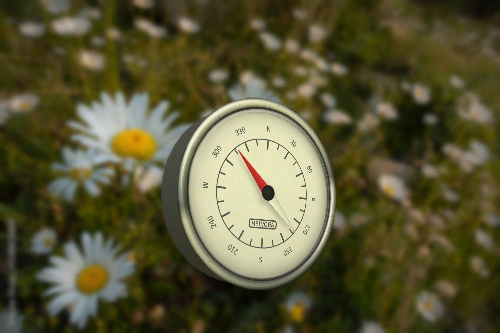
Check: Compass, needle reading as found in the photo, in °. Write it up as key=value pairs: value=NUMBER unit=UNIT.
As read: value=315 unit=°
